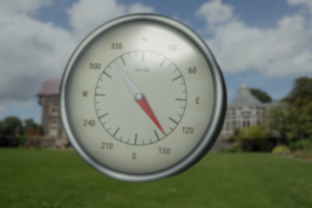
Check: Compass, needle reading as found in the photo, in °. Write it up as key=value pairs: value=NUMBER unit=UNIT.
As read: value=140 unit=°
